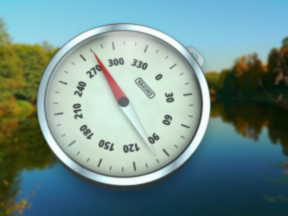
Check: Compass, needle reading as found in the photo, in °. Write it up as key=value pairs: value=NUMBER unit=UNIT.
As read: value=280 unit=°
